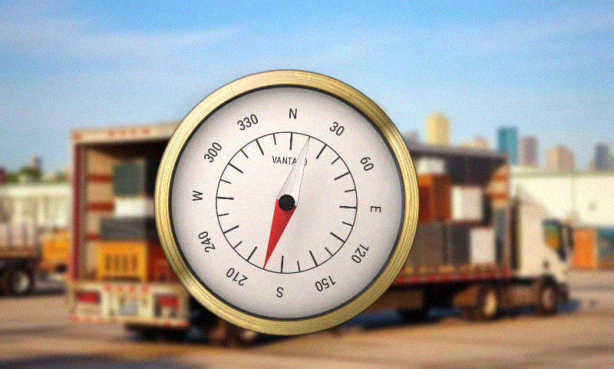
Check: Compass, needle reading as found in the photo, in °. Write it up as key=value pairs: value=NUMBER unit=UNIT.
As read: value=195 unit=°
